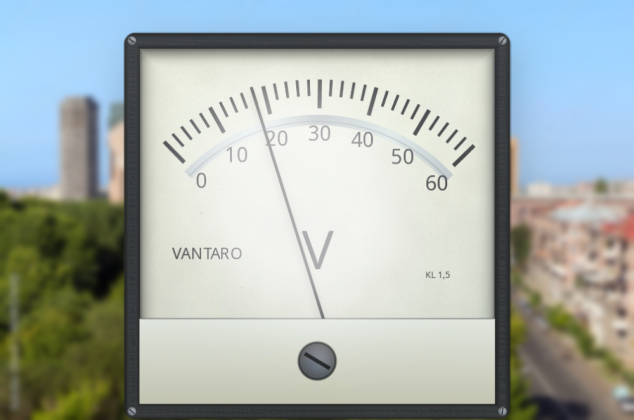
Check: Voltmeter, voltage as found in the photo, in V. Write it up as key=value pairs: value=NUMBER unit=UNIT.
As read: value=18 unit=V
